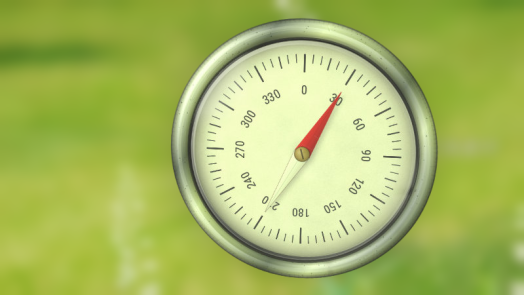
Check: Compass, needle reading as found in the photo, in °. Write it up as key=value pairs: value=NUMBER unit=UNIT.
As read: value=30 unit=°
